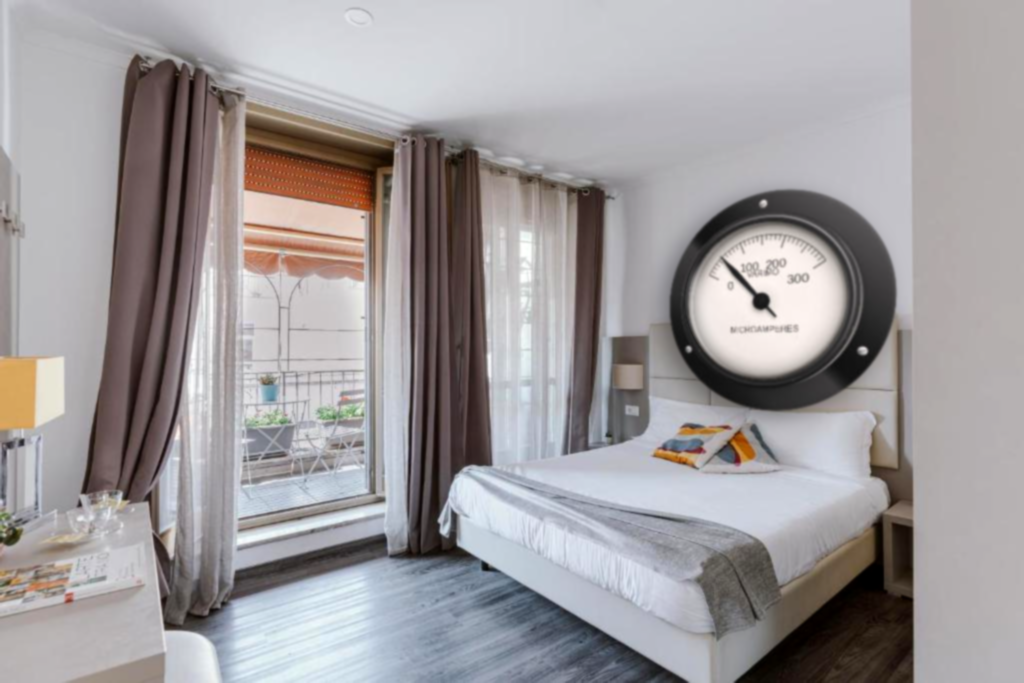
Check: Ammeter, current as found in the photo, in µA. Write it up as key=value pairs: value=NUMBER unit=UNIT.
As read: value=50 unit=µA
